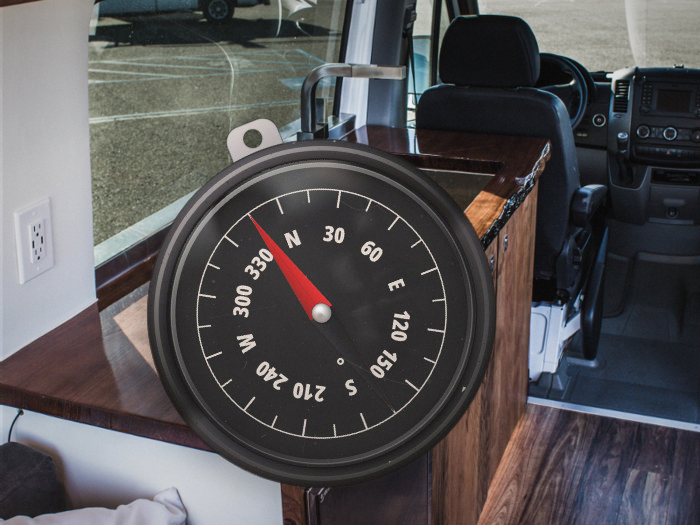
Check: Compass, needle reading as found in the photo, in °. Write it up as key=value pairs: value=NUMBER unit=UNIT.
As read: value=345 unit=°
